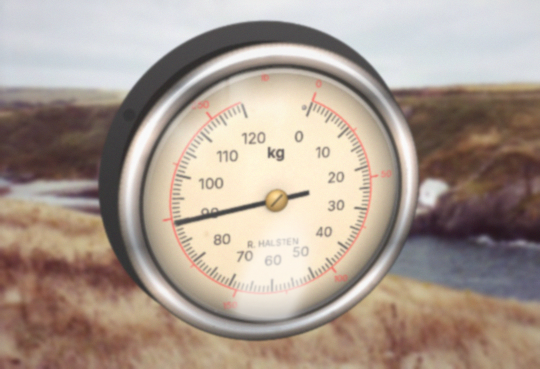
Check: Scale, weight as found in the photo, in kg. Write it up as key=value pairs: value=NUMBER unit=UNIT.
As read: value=90 unit=kg
